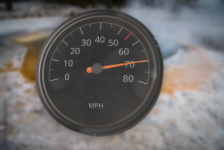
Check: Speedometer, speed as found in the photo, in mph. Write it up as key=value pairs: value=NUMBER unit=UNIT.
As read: value=70 unit=mph
